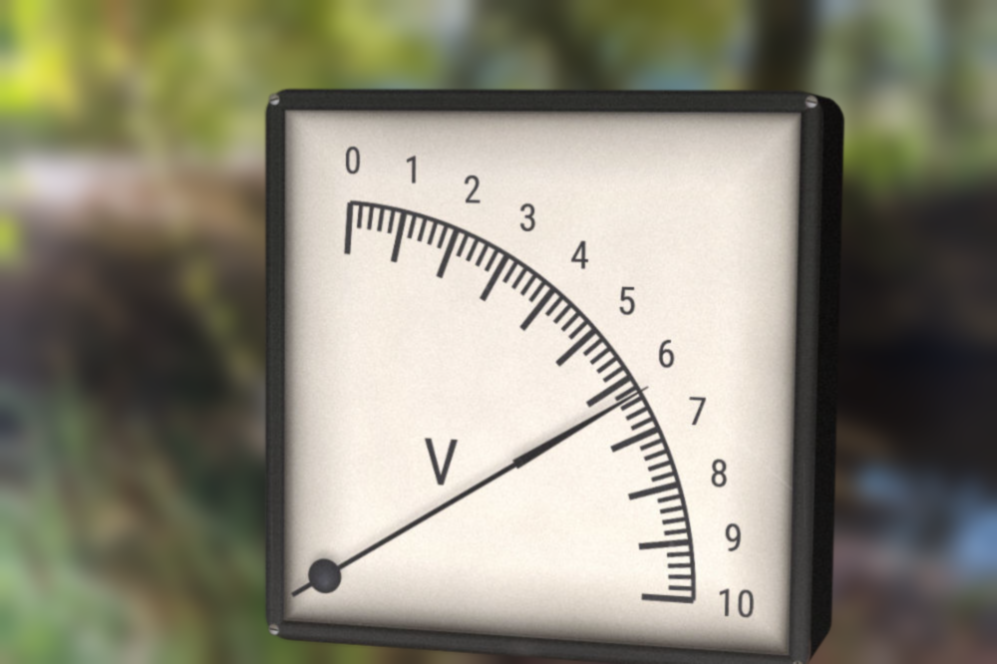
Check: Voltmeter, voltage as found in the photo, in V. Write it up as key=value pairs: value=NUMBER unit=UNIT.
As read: value=6.3 unit=V
